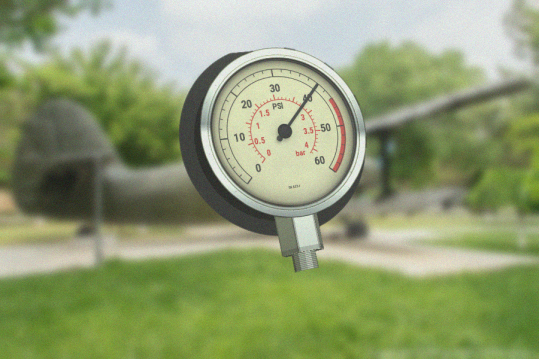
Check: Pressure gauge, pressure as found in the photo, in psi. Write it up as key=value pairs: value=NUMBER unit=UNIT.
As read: value=40 unit=psi
